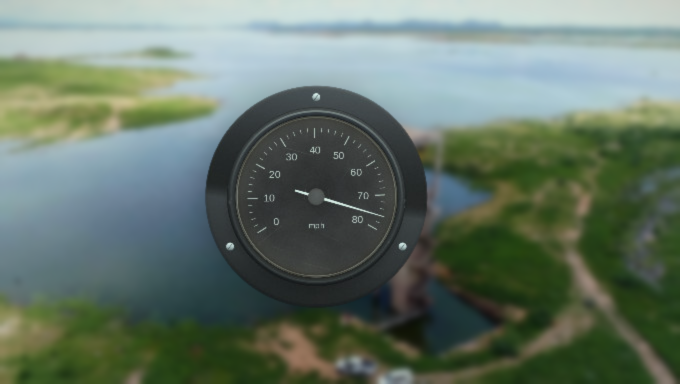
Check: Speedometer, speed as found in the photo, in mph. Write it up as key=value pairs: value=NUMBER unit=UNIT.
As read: value=76 unit=mph
